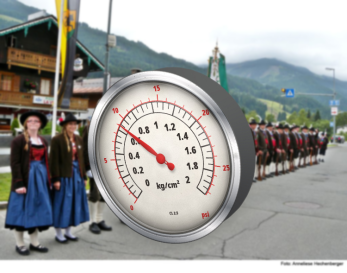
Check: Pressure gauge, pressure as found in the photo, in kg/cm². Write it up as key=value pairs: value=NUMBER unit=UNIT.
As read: value=0.65 unit=kg/cm²
